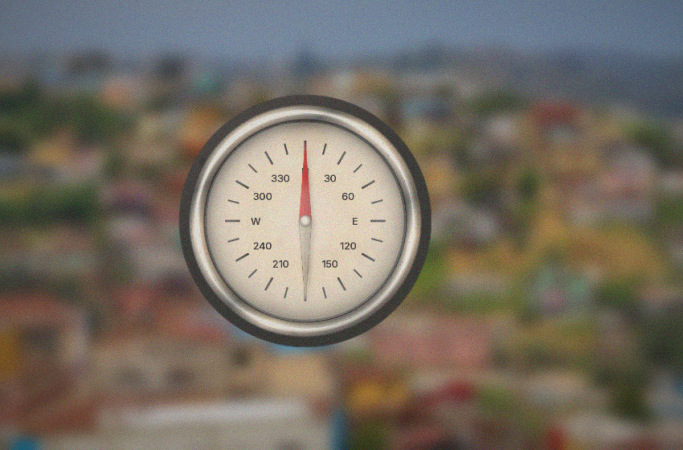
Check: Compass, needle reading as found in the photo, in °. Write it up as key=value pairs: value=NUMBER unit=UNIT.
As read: value=0 unit=°
